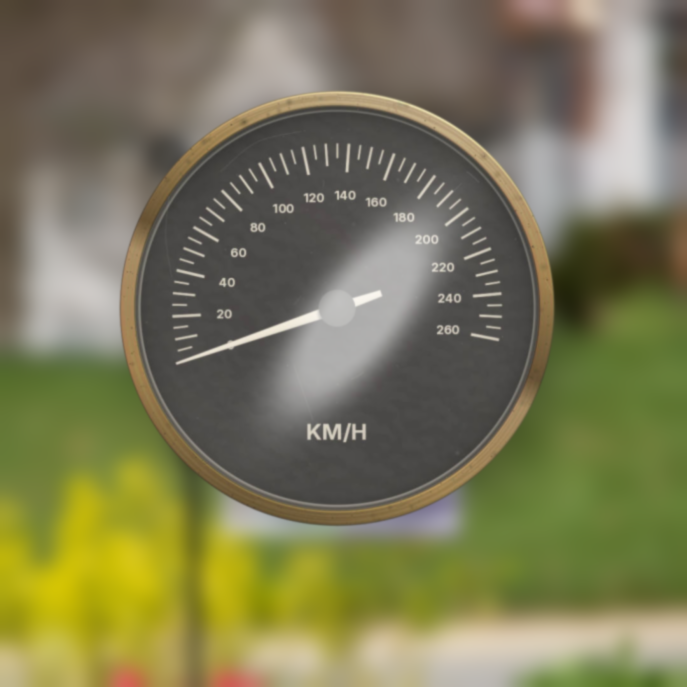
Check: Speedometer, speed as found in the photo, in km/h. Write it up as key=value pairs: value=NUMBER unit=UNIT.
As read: value=0 unit=km/h
